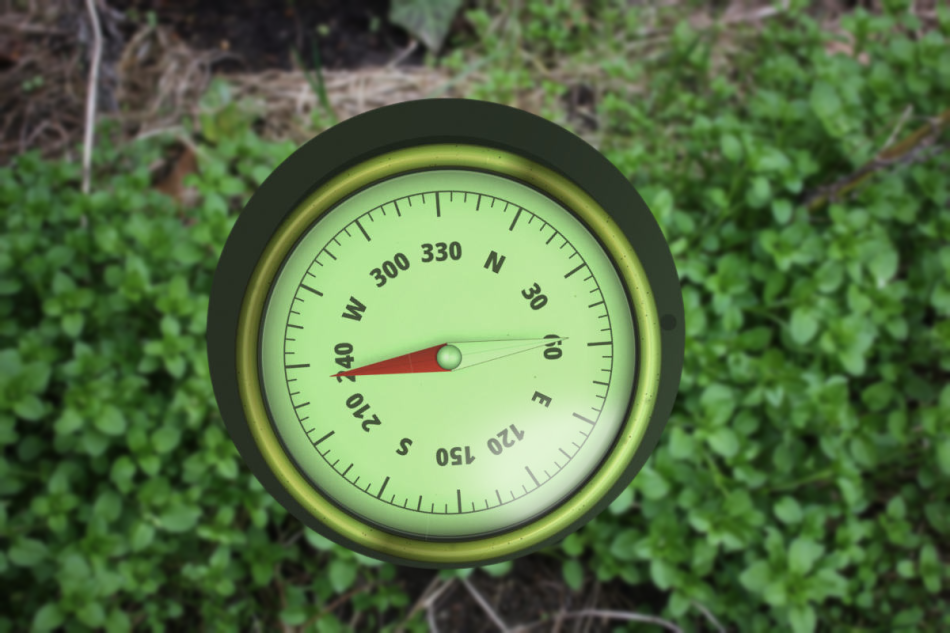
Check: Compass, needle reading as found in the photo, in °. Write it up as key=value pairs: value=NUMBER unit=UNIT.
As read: value=235 unit=°
